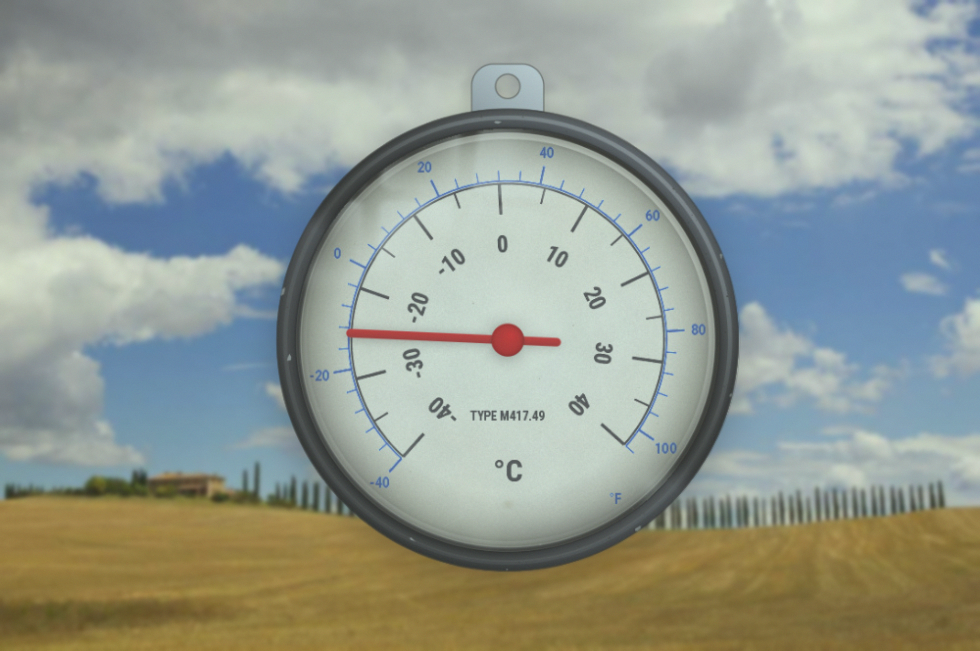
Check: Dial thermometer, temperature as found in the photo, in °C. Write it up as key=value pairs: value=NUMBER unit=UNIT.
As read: value=-25 unit=°C
